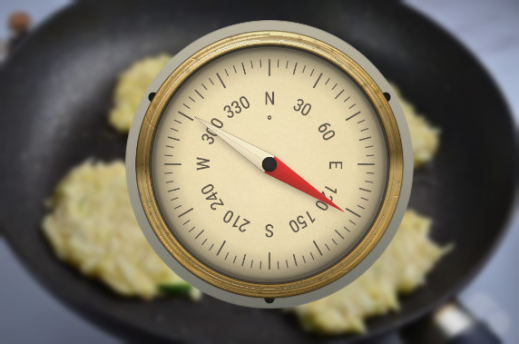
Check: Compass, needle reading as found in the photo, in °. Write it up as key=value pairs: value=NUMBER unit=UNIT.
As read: value=122.5 unit=°
